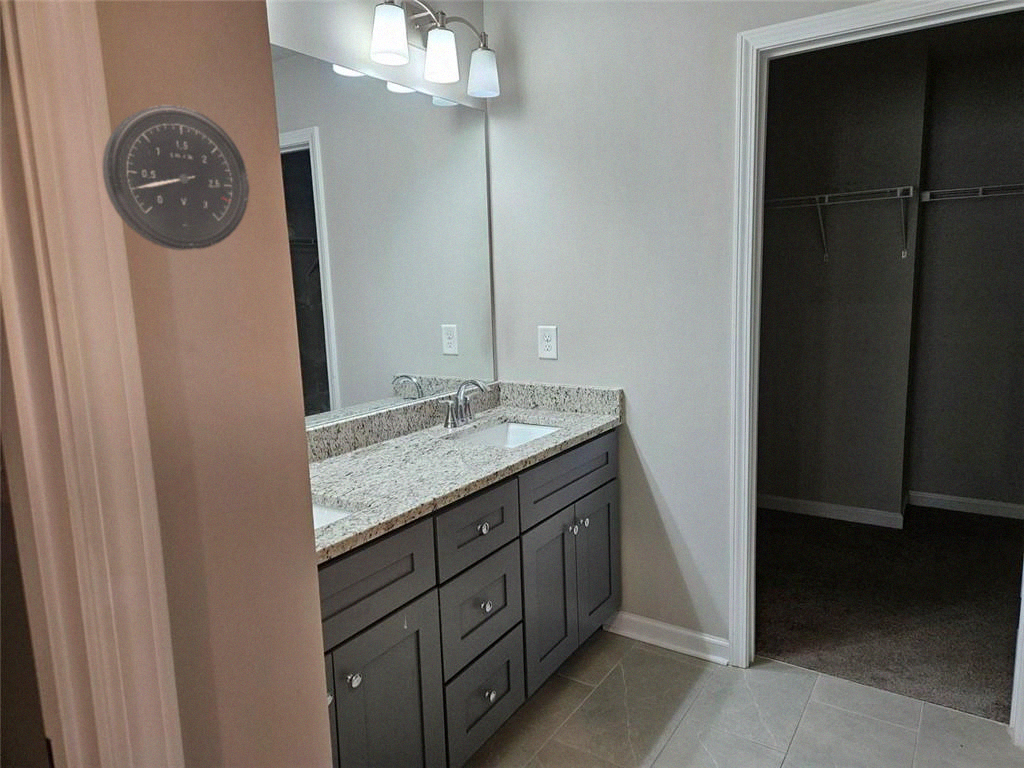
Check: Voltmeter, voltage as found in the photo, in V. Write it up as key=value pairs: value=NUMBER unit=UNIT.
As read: value=0.3 unit=V
